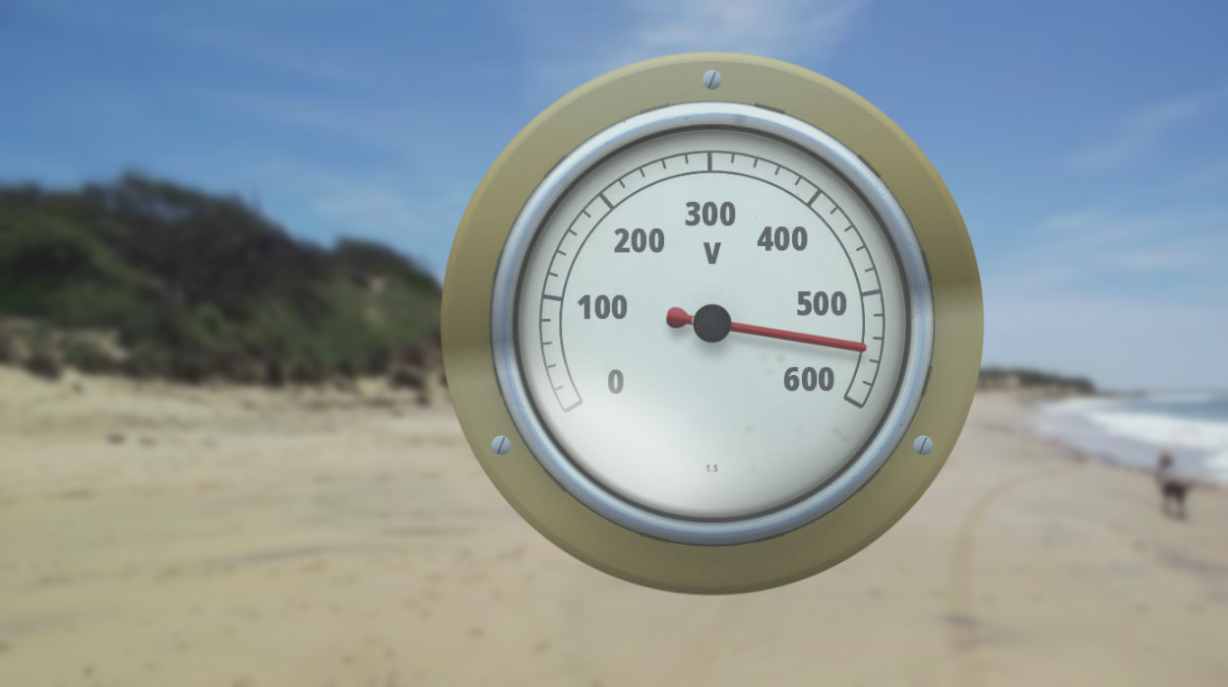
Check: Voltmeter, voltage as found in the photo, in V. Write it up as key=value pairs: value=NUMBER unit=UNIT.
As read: value=550 unit=V
